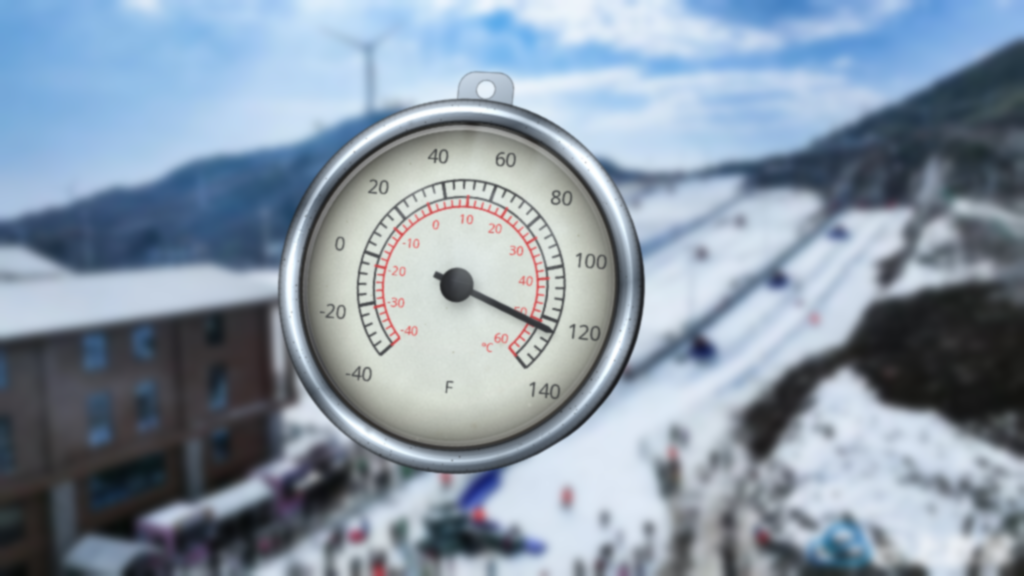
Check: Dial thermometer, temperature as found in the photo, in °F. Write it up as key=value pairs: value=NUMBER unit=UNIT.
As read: value=124 unit=°F
